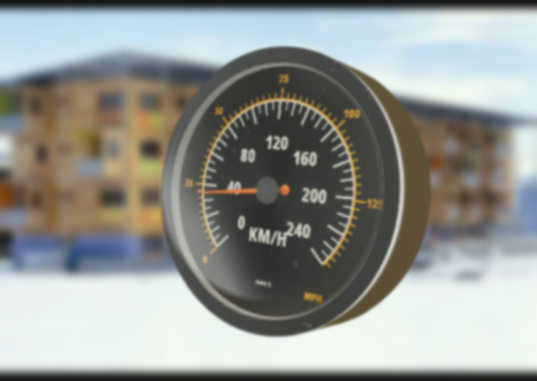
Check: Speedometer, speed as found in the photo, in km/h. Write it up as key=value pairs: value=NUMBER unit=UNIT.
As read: value=35 unit=km/h
